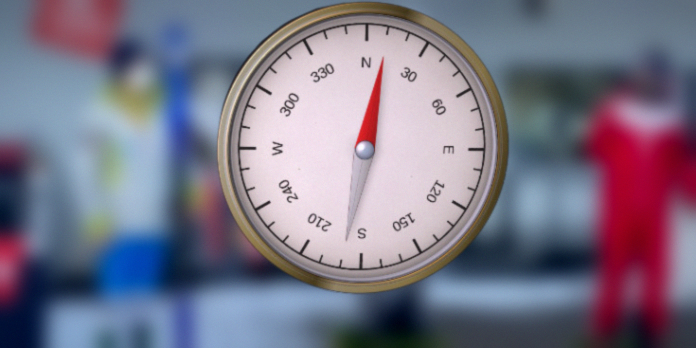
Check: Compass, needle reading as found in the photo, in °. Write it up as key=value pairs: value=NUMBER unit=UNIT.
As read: value=10 unit=°
